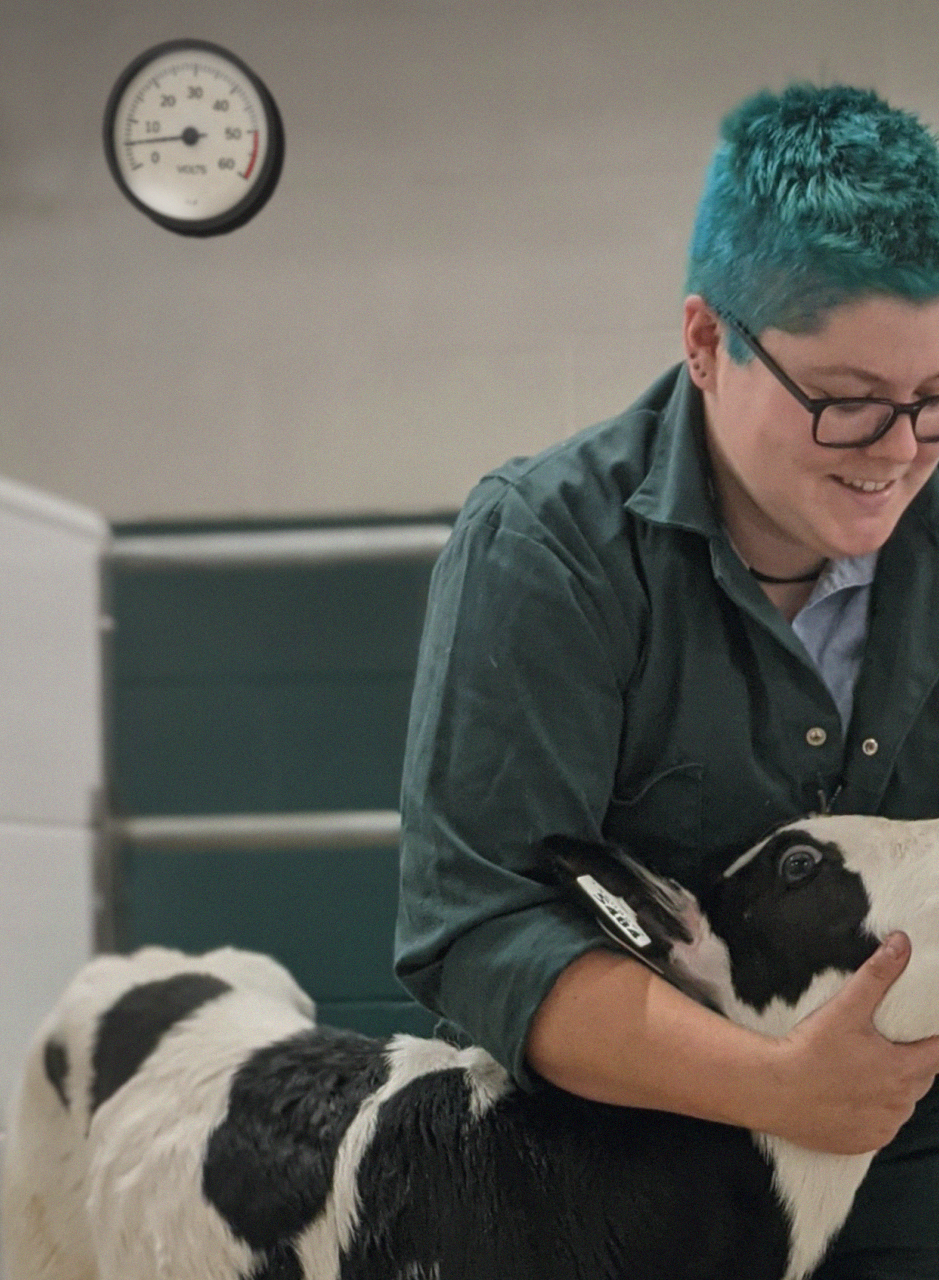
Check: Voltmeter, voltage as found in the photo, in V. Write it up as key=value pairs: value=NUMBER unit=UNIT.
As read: value=5 unit=V
